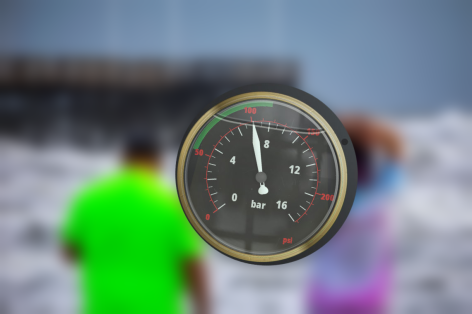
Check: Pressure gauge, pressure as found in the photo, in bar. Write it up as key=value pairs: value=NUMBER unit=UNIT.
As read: value=7 unit=bar
